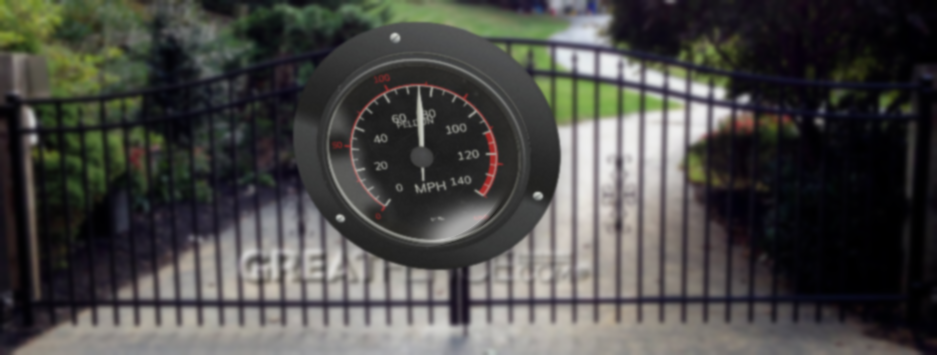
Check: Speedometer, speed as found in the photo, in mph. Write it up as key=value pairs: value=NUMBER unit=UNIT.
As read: value=75 unit=mph
